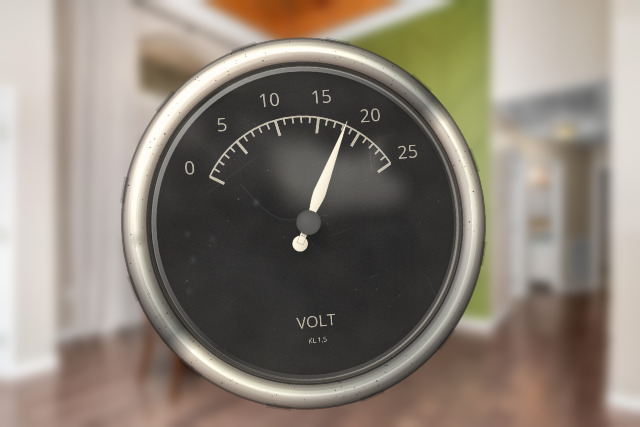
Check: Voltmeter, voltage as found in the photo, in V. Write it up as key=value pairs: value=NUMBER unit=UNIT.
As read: value=18 unit=V
